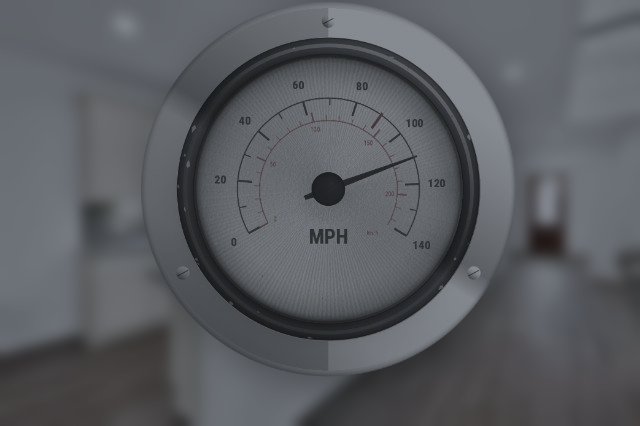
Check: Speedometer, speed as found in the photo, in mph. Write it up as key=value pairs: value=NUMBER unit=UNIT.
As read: value=110 unit=mph
